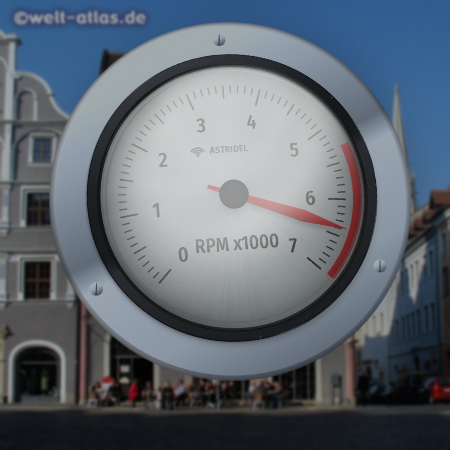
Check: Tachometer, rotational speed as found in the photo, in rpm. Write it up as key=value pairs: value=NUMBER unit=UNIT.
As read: value=6400 unit=rpm
